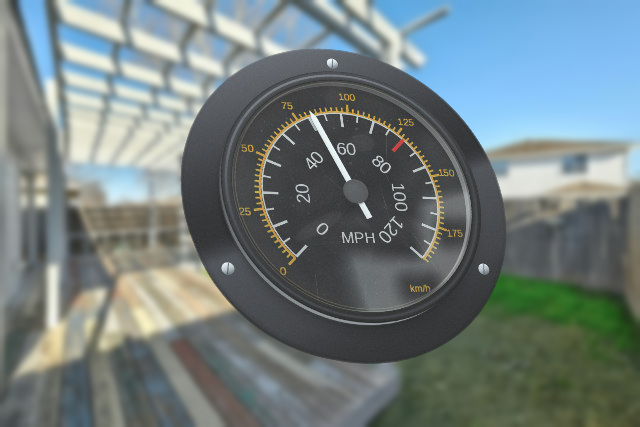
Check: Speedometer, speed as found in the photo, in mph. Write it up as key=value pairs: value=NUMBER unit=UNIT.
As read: value=50 unit=mph
